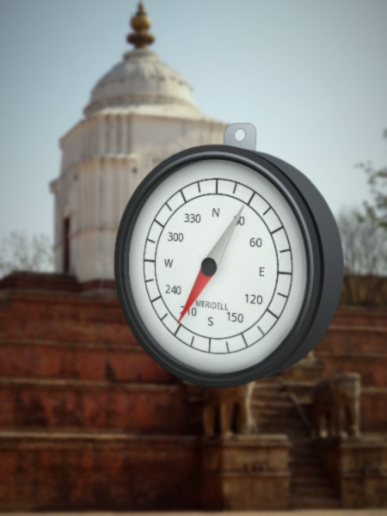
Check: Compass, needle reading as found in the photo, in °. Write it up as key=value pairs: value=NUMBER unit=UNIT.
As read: value=210 unit=°
